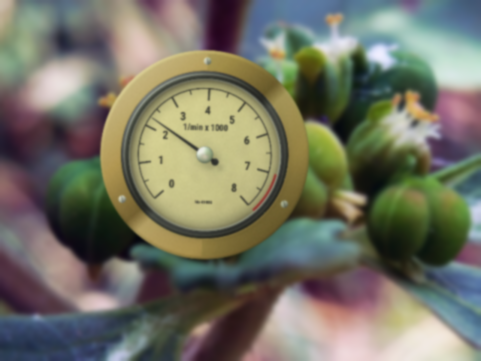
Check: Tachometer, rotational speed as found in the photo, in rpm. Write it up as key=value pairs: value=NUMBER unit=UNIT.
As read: value=2250 unit=rpm
